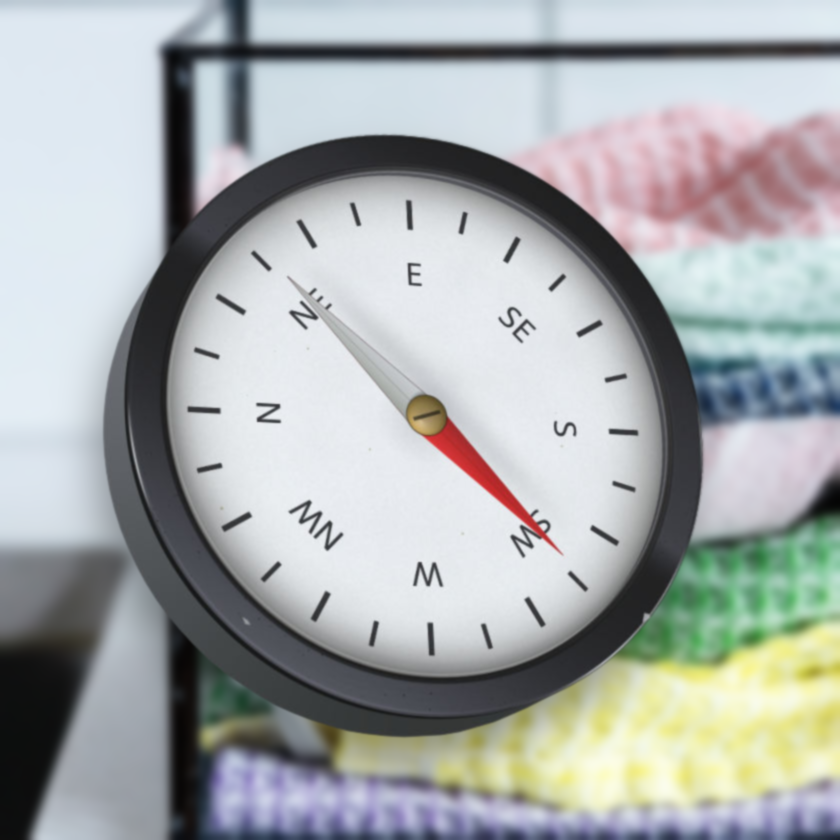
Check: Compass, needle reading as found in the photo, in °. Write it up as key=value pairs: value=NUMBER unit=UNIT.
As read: value=225 unit=°
